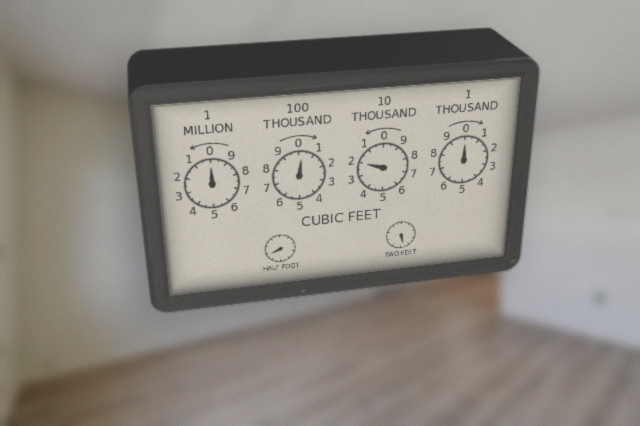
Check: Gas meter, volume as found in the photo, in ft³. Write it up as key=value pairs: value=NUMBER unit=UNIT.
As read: value=2000 unit=ft³
